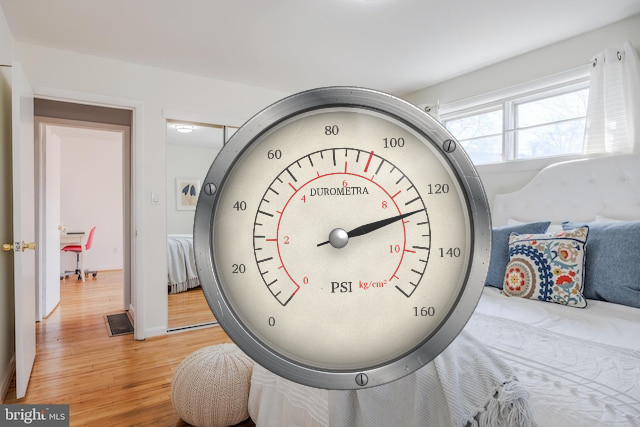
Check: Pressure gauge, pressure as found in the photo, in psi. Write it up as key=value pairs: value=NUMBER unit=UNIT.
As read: value=125 unit=psi
